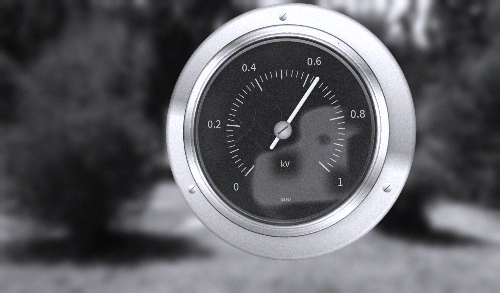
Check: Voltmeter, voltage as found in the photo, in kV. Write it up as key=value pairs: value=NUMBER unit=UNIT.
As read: value=0.64 unit=kV
